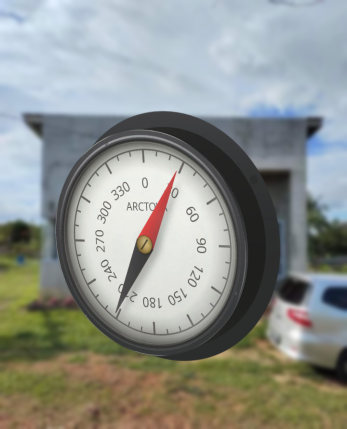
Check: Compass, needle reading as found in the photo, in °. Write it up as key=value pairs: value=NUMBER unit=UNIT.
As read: value=30 unit=°
